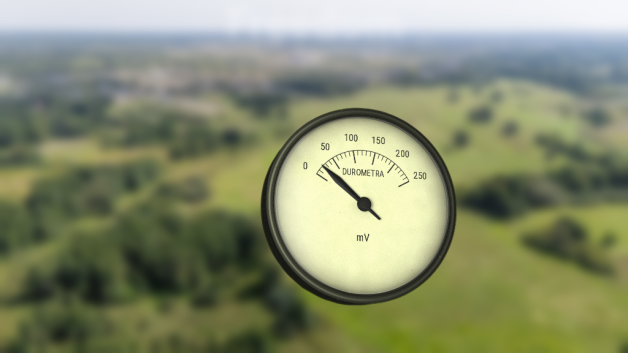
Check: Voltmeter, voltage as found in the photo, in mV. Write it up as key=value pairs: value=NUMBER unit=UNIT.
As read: value=20 unit=mV
